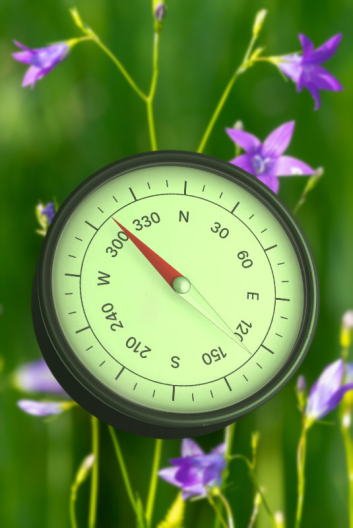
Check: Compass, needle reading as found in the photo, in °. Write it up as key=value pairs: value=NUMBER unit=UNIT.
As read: value=310 unit=°
